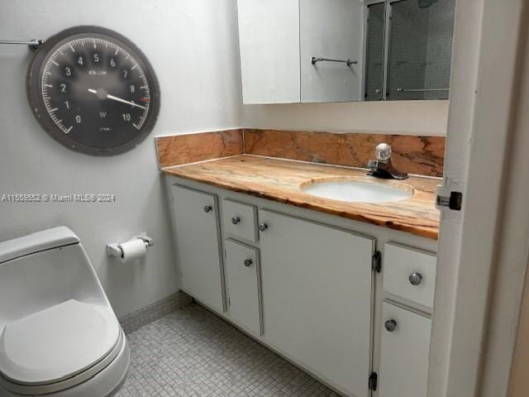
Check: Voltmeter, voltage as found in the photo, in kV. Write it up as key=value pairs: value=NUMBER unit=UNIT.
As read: value=9 unit=kV
